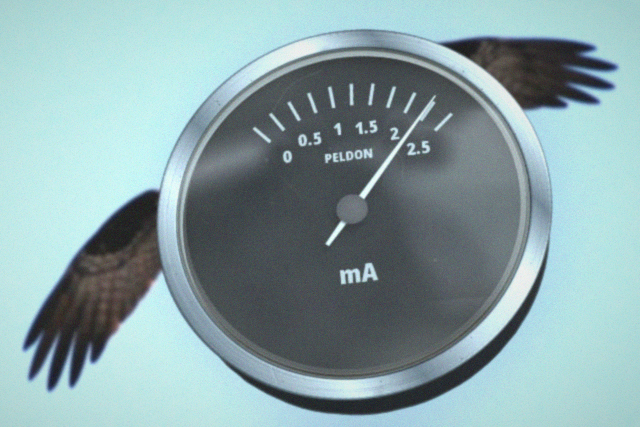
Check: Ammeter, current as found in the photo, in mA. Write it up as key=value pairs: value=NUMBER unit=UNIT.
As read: value=2.25 unit=mA
